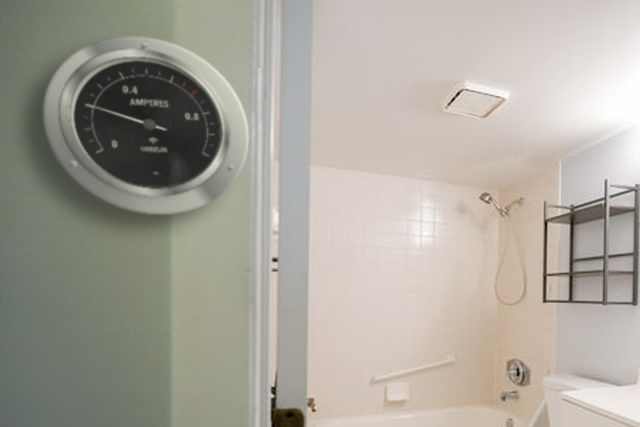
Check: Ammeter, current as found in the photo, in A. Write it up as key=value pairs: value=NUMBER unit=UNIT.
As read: value=0.2 unit=A
